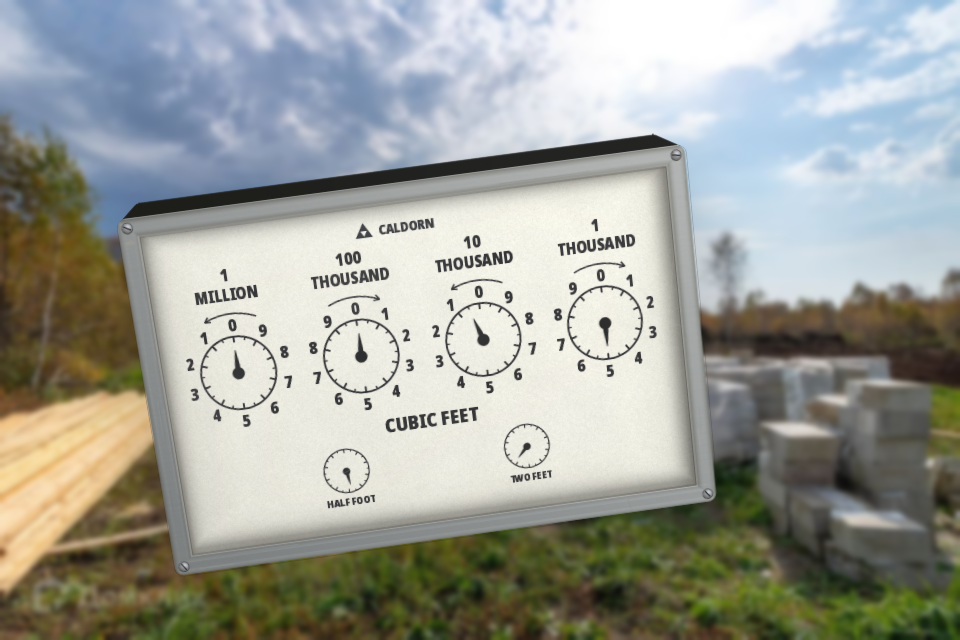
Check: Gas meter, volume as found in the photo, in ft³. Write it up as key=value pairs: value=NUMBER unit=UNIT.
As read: value=500 unit=ft³
